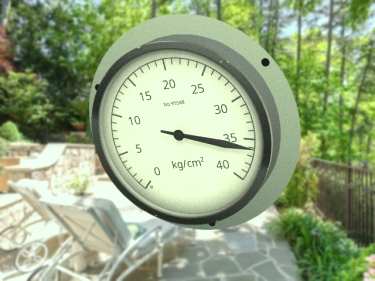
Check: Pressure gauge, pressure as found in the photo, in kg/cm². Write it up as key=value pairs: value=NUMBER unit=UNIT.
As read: value=36 unit=kg/cm²
